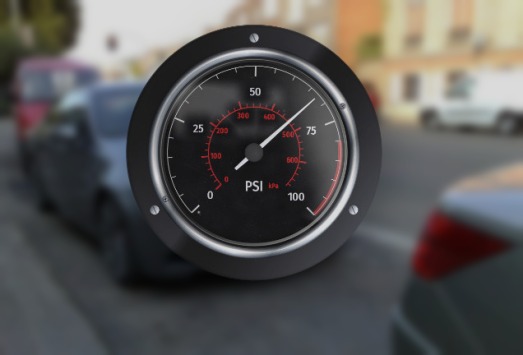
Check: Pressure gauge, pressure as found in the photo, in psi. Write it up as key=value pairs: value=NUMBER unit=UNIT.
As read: value=67.5 unit=psi
